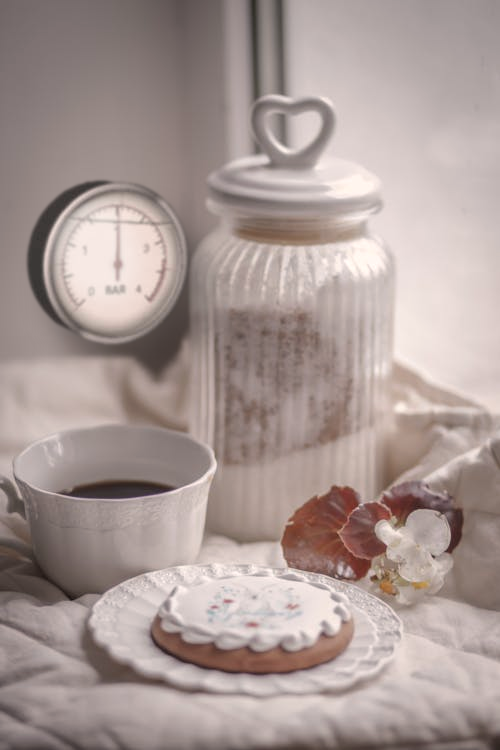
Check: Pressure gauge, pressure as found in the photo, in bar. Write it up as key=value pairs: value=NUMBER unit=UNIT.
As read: value=2 unit=bar
